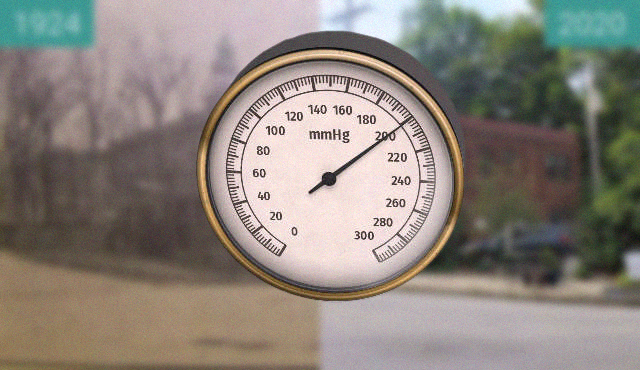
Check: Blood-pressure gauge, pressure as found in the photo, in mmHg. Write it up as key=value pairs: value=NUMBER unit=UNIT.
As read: value=200 unit=mmHg
